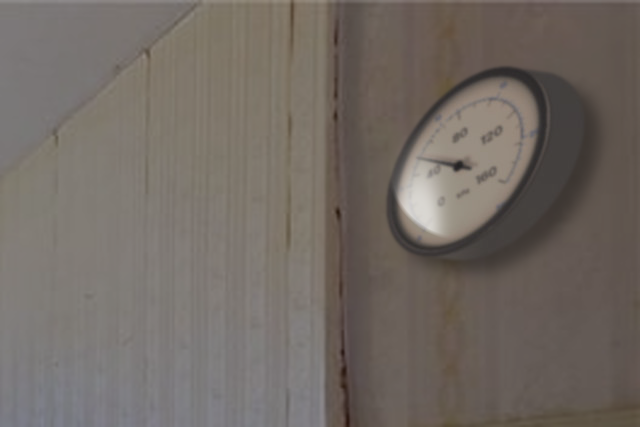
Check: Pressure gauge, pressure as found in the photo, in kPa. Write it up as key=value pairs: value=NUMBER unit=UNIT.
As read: value=50 unit=kPa
